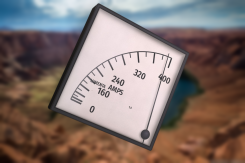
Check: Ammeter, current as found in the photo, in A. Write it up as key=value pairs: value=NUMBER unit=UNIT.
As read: value=390 unit=A
